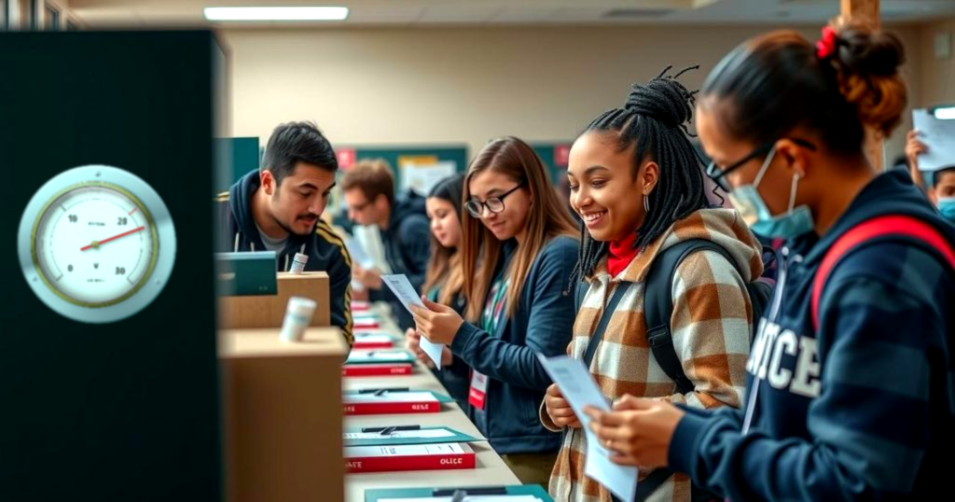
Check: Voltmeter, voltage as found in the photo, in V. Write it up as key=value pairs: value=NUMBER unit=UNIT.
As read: value=22.5 unit=V
